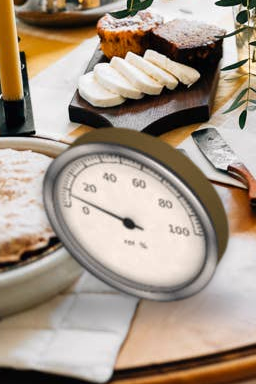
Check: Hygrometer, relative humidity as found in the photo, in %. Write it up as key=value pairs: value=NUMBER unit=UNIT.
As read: value=10 unit=%
